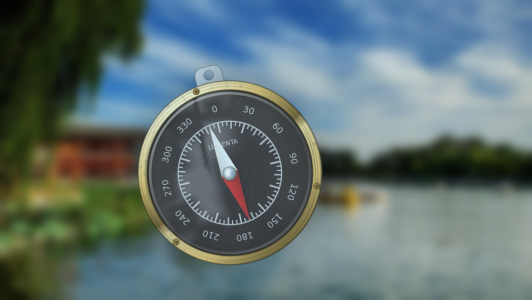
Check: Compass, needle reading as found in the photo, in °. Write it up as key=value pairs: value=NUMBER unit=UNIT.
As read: value=170 unit=°
